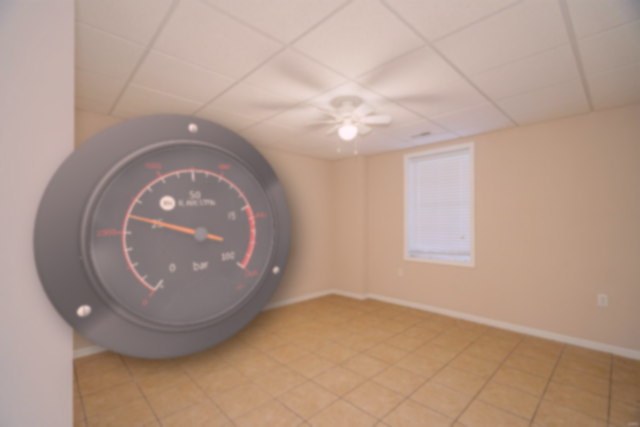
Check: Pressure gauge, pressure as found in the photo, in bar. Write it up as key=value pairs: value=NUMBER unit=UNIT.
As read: value=25 unit=bar
